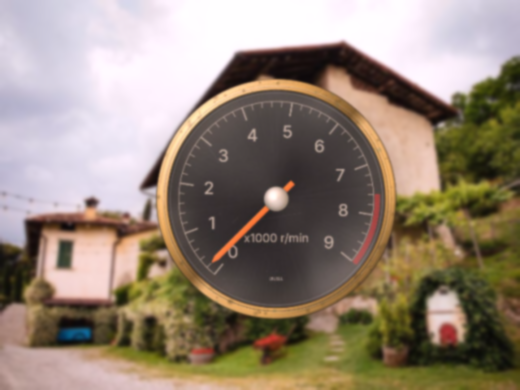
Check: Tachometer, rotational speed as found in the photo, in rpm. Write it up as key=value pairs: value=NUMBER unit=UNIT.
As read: value=200 unit=rpm
